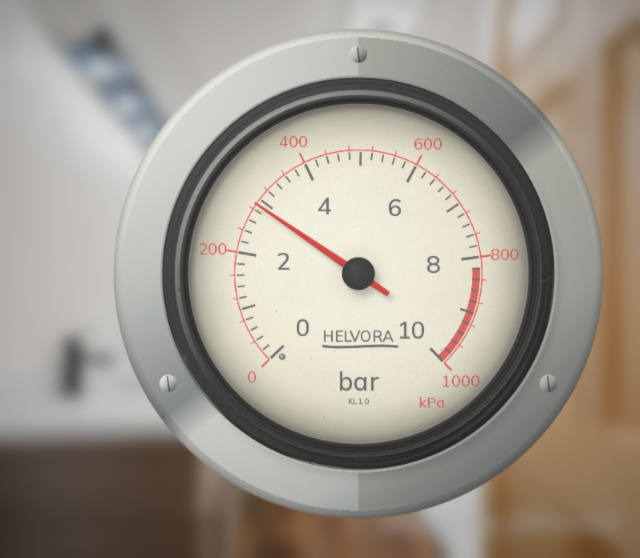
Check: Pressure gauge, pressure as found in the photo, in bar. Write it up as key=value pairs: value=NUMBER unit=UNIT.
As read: value=2.9 unit=bar
